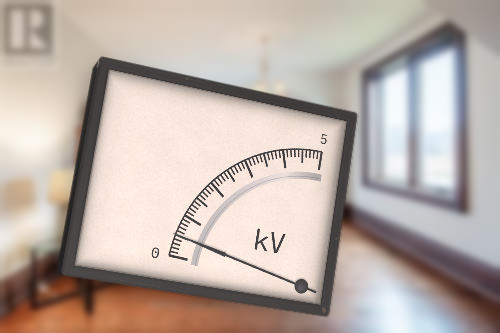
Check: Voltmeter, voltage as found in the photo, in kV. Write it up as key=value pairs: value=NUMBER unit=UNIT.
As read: value=0.5 unit=kV
